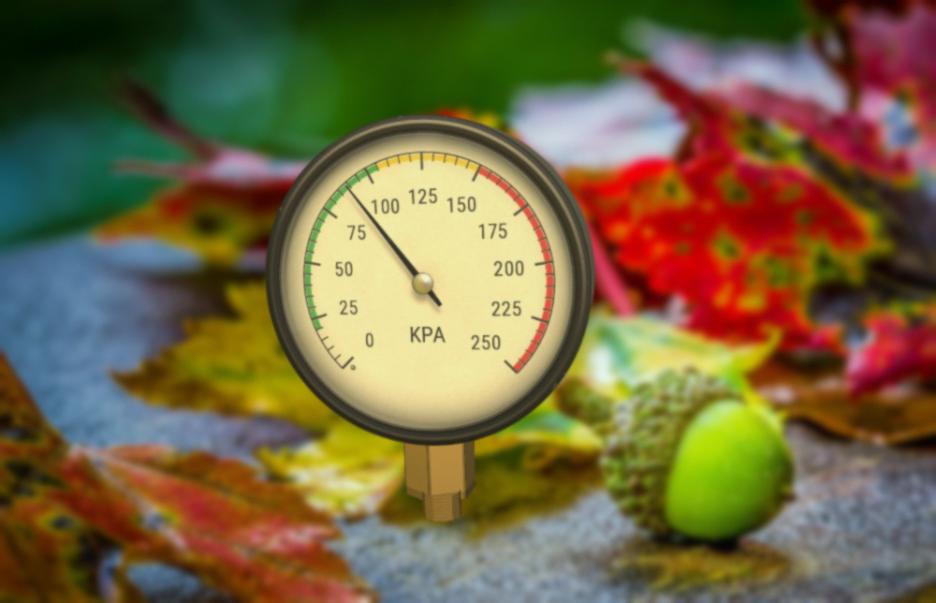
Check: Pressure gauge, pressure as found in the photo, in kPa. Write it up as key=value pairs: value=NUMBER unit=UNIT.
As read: value=90 unit=kPa
